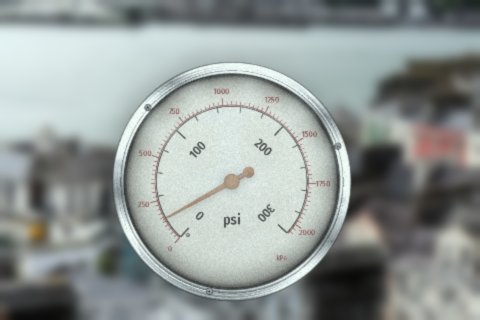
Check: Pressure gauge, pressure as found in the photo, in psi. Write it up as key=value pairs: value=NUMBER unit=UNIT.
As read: value=20 unit=psi
